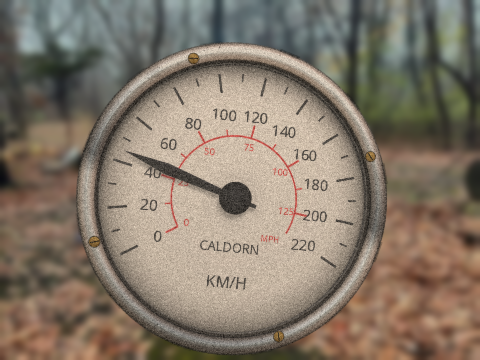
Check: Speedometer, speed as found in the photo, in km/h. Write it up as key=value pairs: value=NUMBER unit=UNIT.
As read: value=45 unit=km/h
